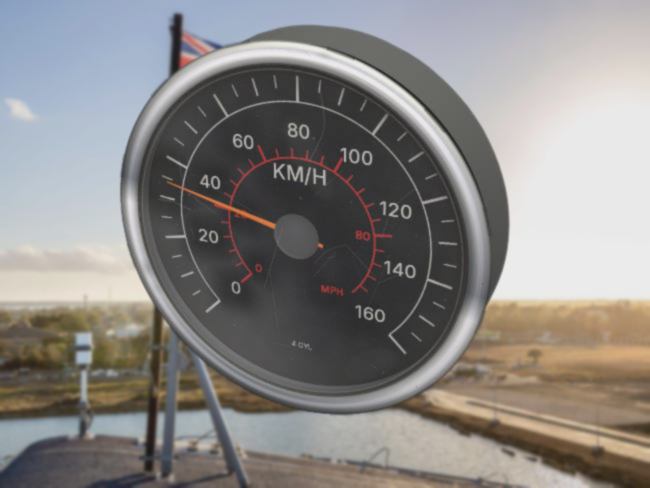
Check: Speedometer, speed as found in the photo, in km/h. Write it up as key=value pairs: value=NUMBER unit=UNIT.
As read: value=35 unit=km/h
